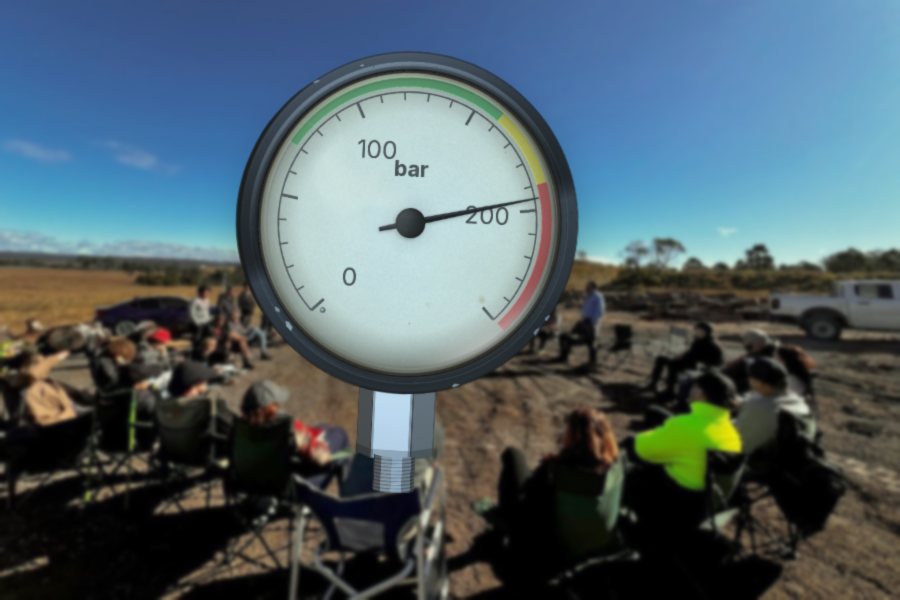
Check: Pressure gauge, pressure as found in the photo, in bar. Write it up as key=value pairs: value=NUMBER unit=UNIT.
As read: value=195 unit=bar
